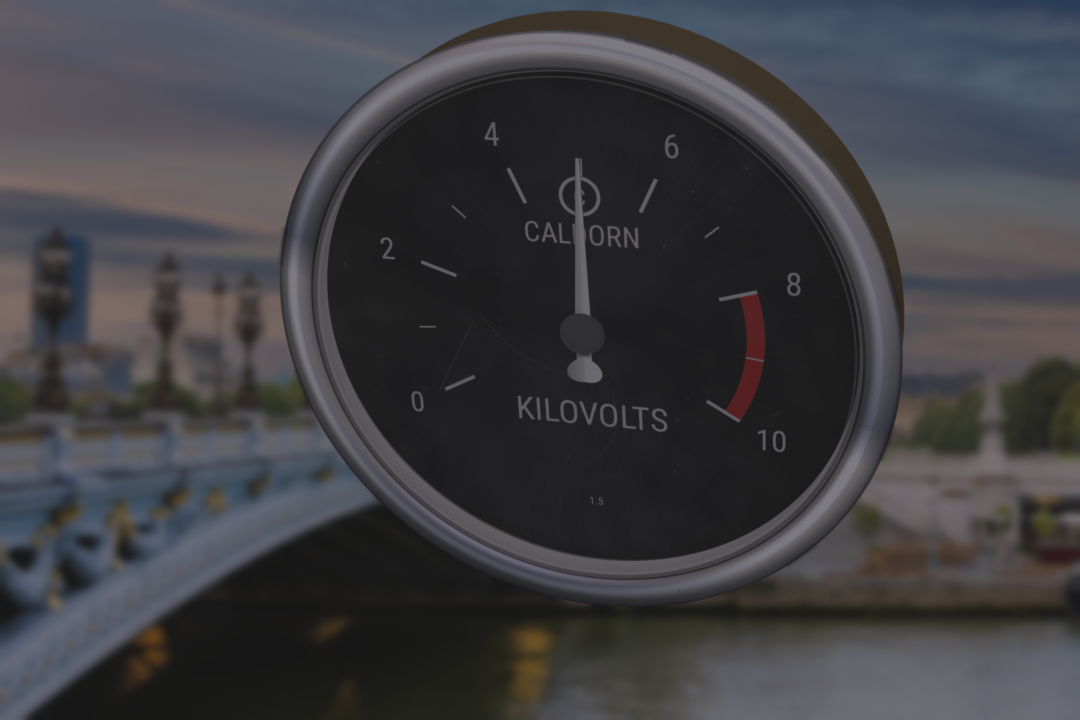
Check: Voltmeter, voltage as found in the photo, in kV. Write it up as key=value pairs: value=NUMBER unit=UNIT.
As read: value=5 unit=kV
